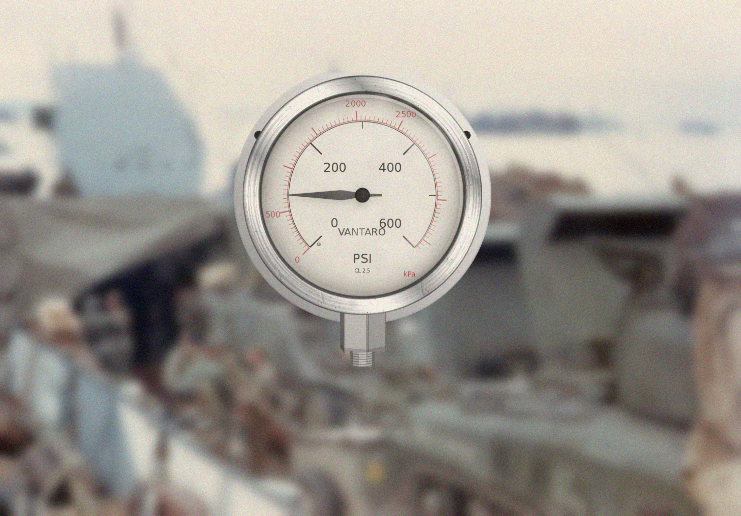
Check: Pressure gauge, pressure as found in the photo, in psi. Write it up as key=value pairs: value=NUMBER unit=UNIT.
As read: value=100 unit=psi
